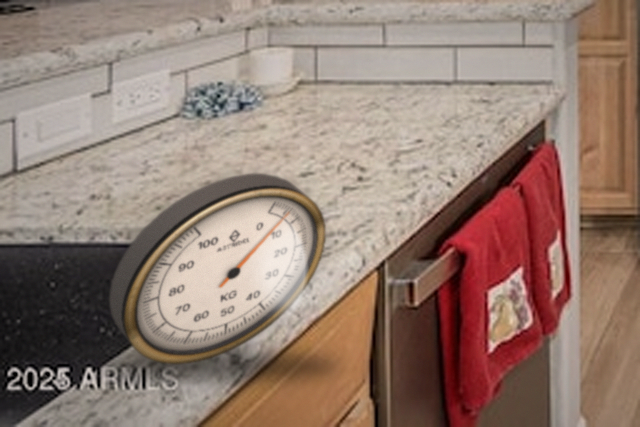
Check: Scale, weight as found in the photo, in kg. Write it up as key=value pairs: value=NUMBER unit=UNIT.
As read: value=5 unit=kg
